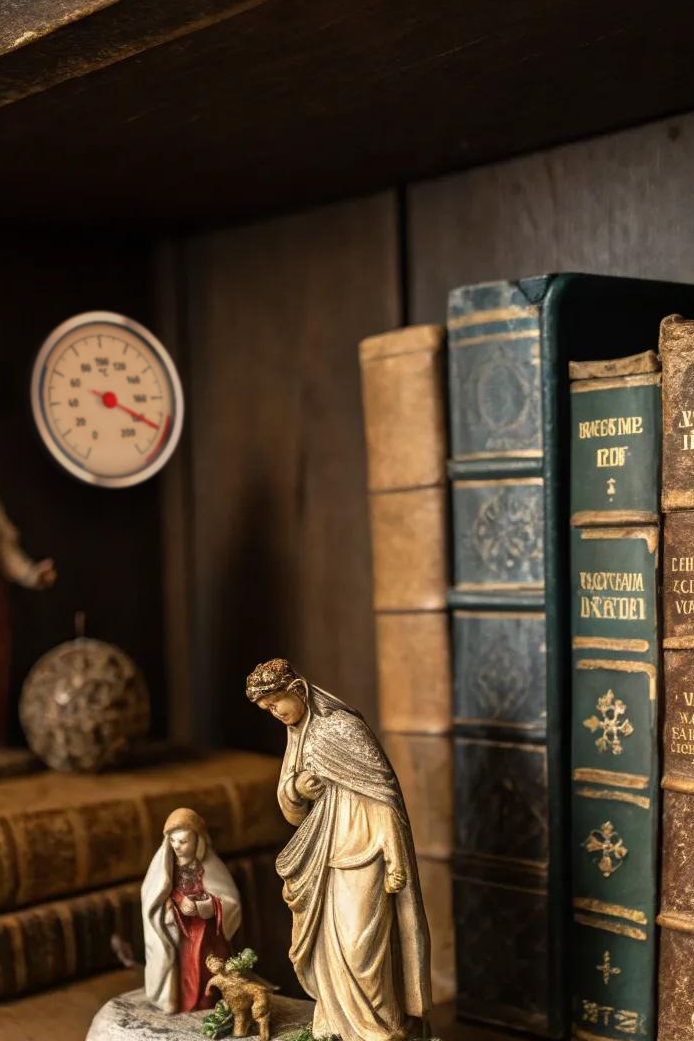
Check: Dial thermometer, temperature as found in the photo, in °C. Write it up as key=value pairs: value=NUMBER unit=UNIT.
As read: value=180 unit=°C
